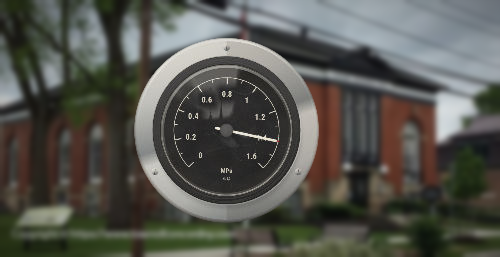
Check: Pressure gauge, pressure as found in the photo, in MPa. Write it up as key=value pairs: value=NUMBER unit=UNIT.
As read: value=1.4 unit=MPa
